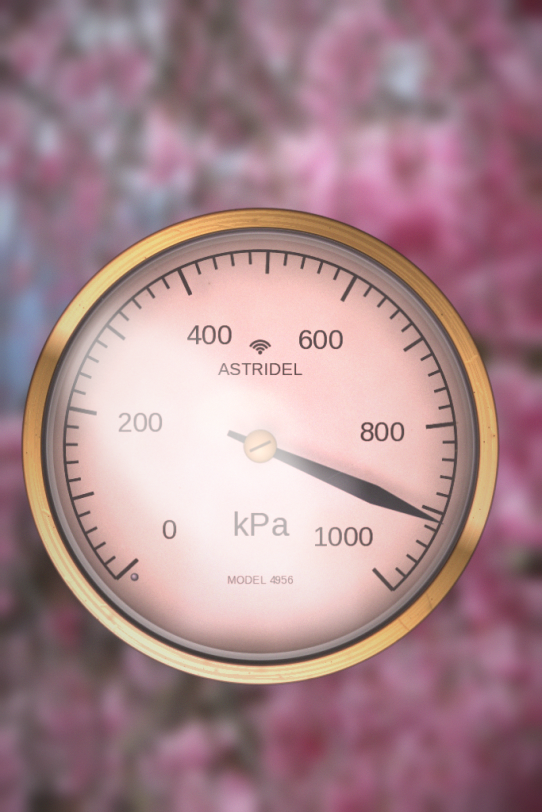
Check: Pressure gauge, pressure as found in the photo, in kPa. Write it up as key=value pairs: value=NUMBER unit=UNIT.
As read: value=910 unit=kPa
